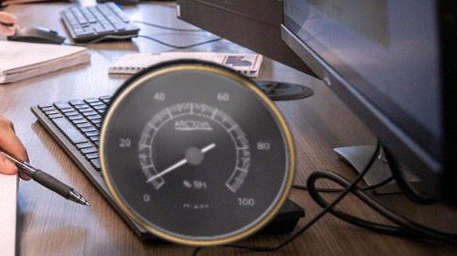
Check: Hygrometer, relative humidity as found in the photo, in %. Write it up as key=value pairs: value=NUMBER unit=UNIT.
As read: value=5 unit=%
